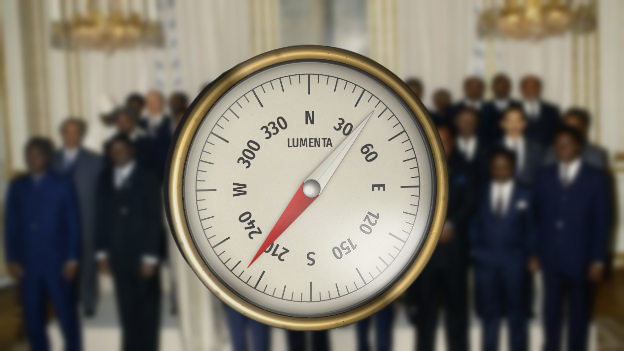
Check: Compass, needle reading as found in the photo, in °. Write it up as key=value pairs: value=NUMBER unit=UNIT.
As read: value=220 unit=°
